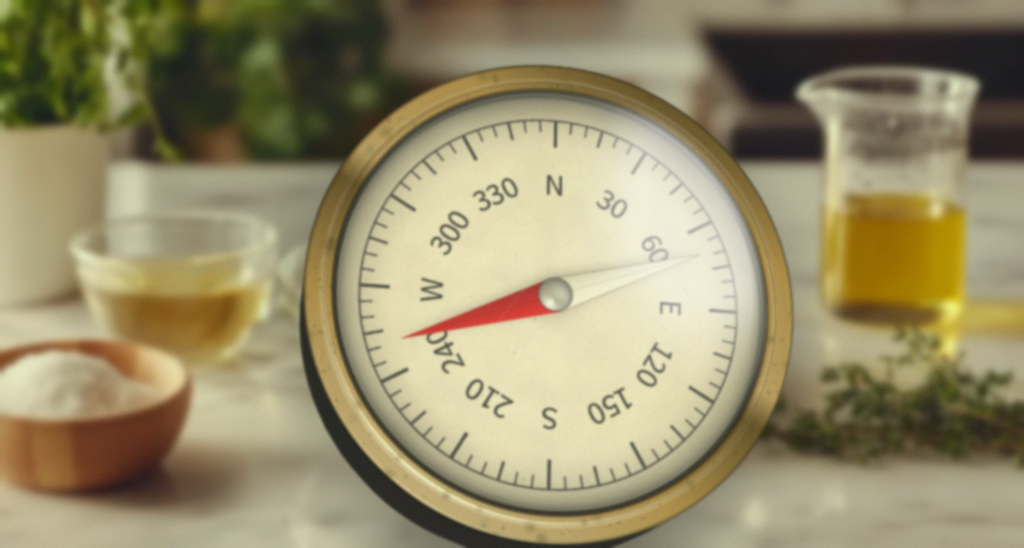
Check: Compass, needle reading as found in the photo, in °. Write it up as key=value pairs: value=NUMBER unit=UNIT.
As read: value=250 unit=°
